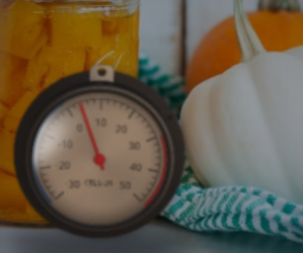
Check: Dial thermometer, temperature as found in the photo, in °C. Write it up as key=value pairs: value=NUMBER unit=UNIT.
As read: value=4 unit=°C
